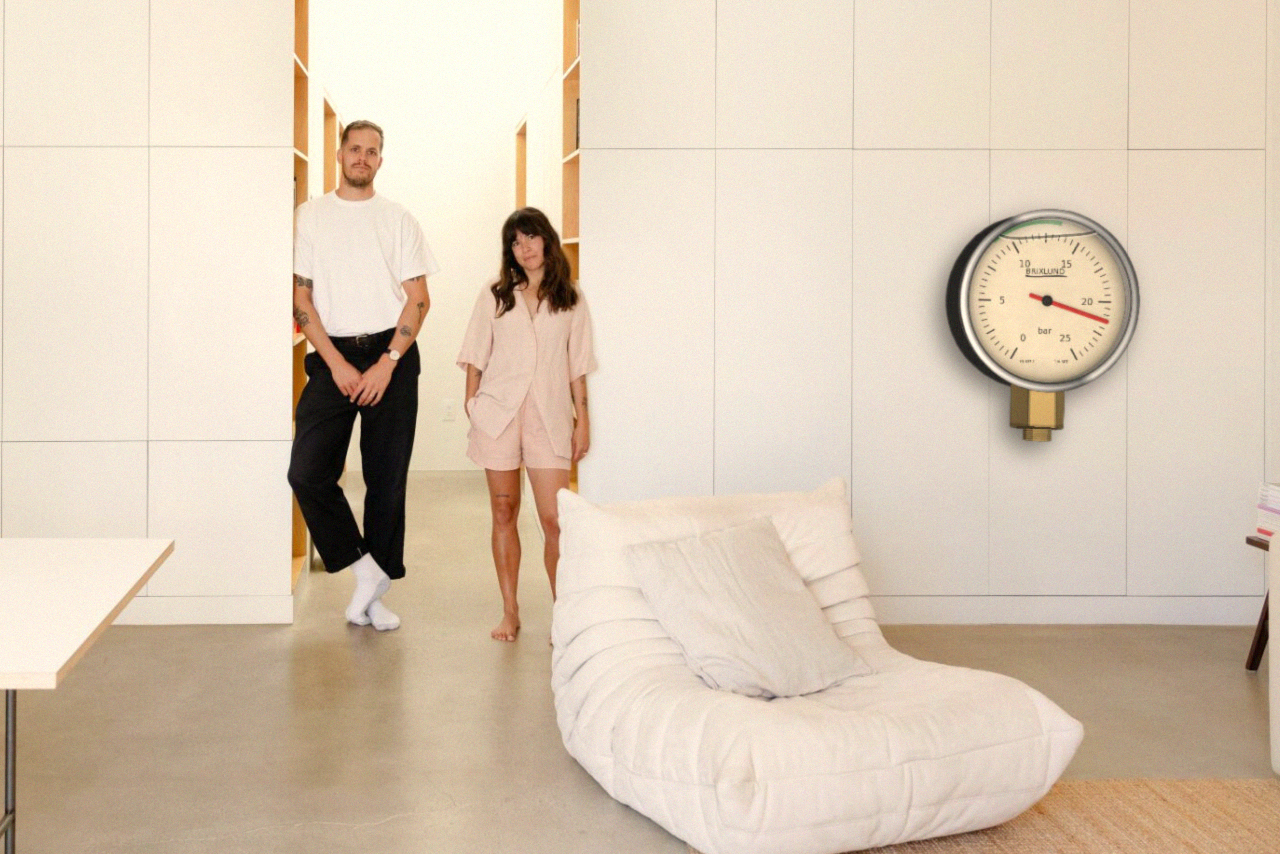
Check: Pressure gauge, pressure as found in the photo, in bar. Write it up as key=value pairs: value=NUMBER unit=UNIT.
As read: value=21.5 unit=bar
